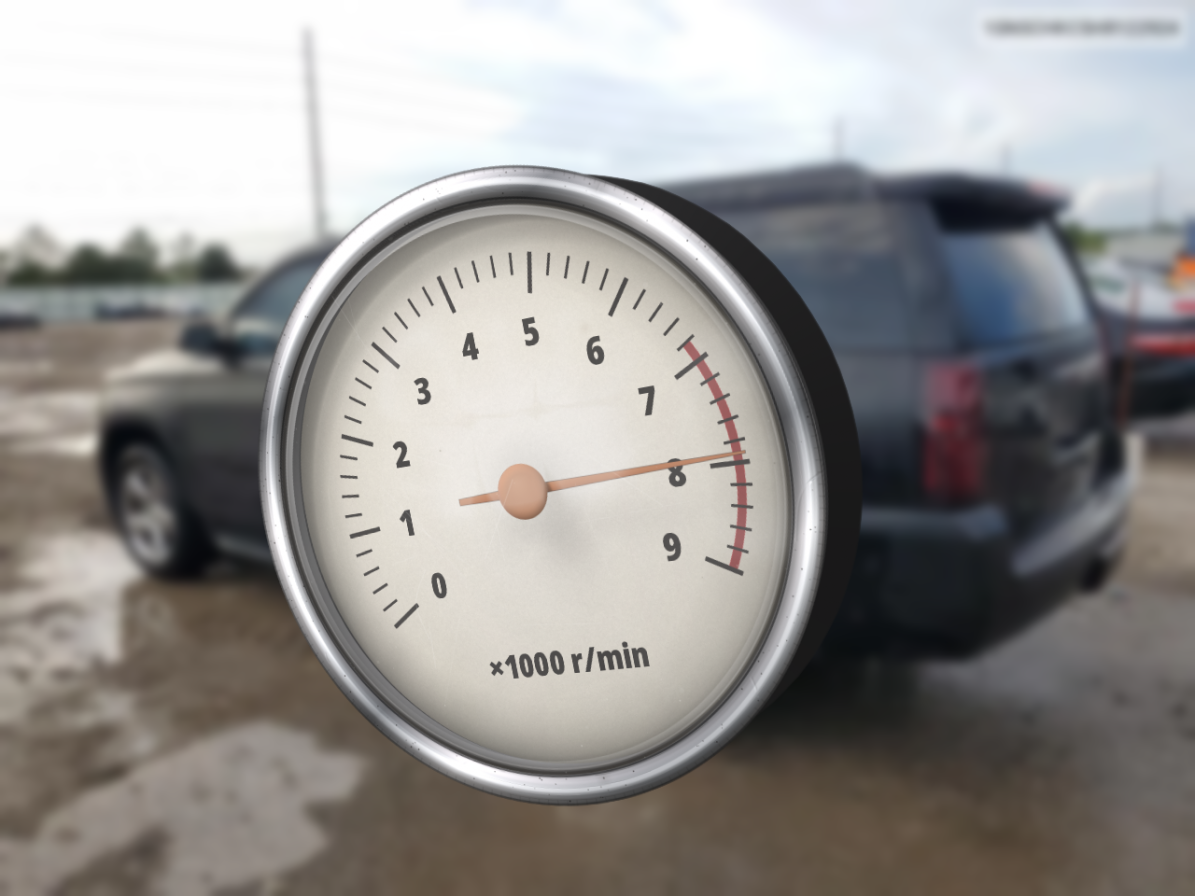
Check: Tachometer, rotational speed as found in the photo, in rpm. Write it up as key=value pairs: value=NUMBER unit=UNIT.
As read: value=7900 unit=rpm
